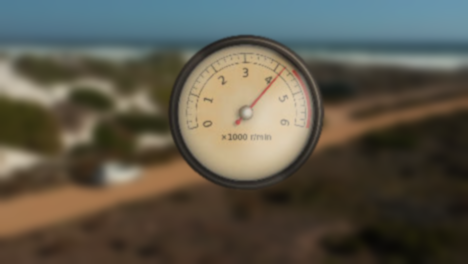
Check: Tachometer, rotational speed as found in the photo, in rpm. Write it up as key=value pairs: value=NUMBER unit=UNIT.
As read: value=4200 unit=rpm
